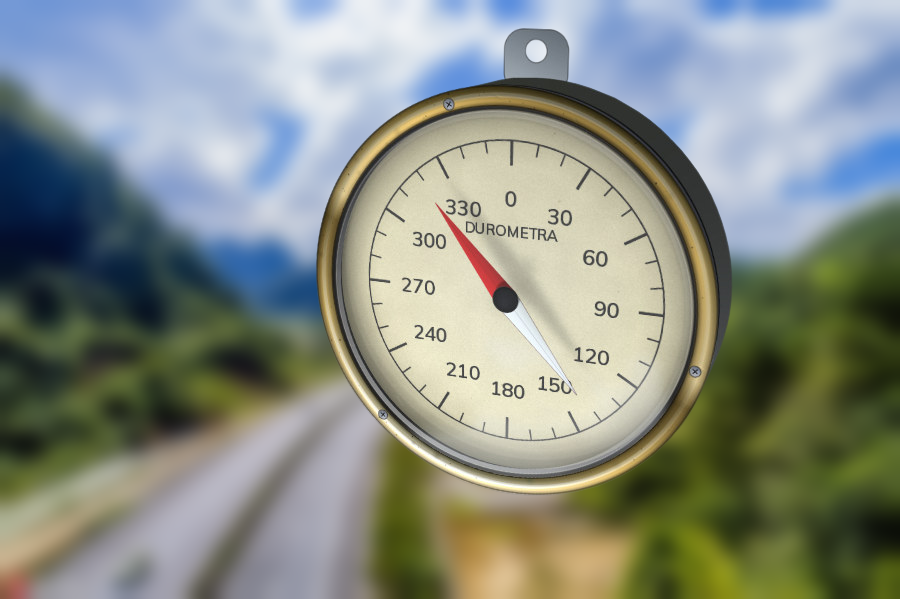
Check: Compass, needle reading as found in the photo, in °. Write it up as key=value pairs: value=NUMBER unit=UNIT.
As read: value=320 unit=°
